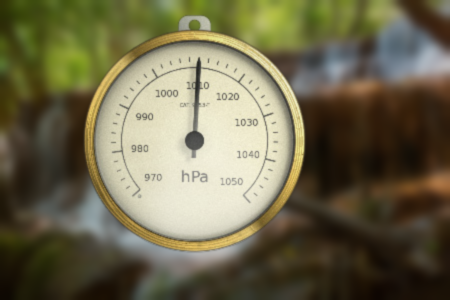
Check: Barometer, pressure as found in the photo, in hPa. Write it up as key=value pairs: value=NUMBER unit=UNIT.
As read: value=1010 unit=hPa
